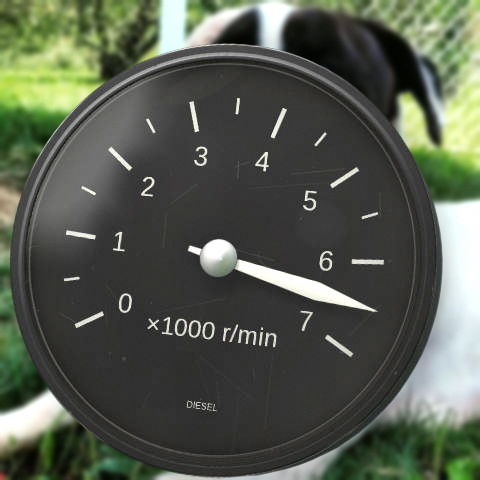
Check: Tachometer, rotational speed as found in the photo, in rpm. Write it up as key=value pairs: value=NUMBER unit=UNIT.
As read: value=6500 unit=rpm
